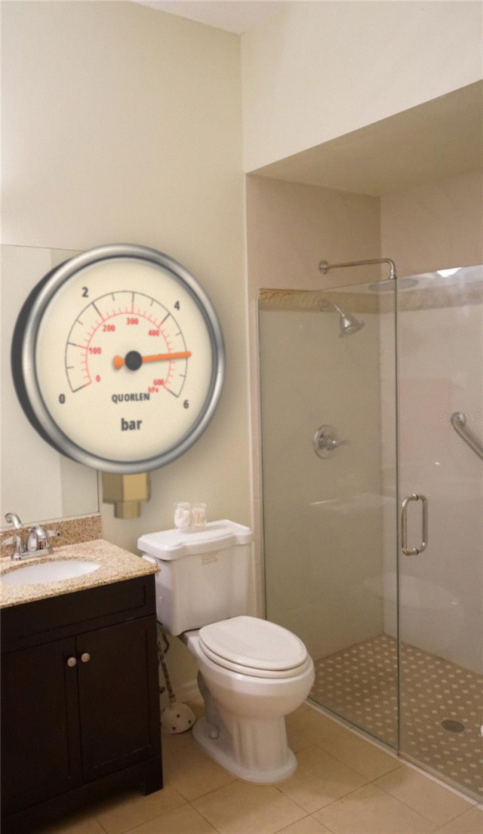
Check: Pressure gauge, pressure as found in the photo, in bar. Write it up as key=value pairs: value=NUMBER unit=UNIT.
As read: value=5 unit=bar
